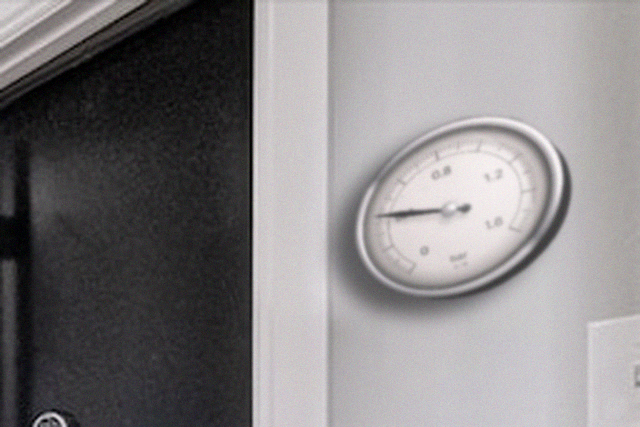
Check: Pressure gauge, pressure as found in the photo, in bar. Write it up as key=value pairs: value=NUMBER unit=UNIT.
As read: value=0.4 unit=bar
